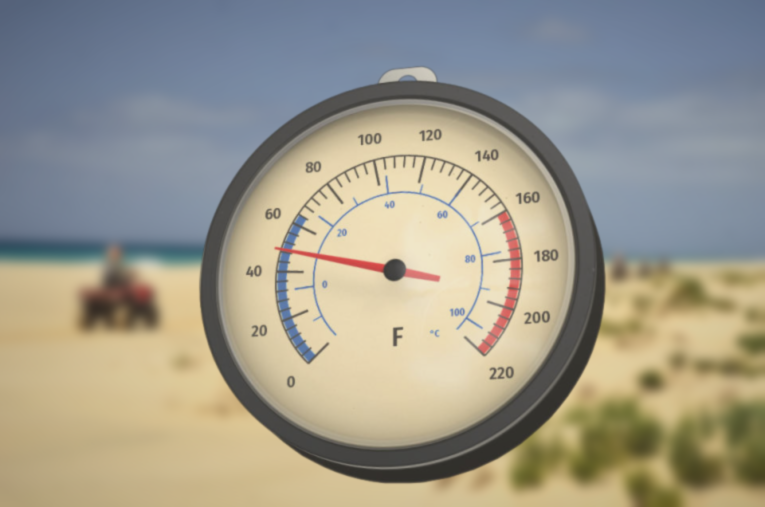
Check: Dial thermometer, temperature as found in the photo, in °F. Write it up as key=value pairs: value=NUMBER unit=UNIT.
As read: value=48 unit=°F
